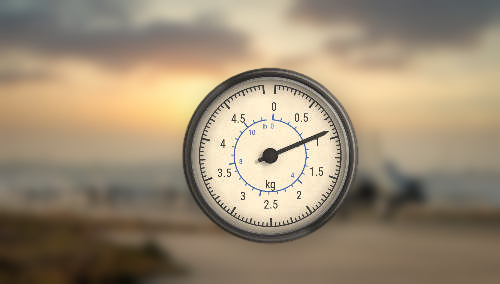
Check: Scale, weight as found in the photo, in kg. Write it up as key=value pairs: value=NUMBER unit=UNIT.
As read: value=0.9 unit=kg
